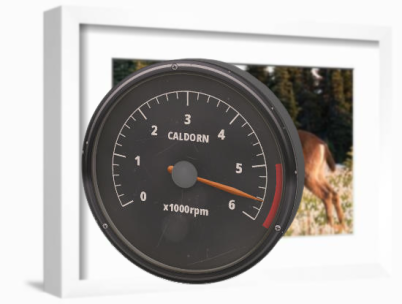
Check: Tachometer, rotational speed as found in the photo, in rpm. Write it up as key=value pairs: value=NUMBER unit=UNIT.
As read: value=5600 unit=rpm
